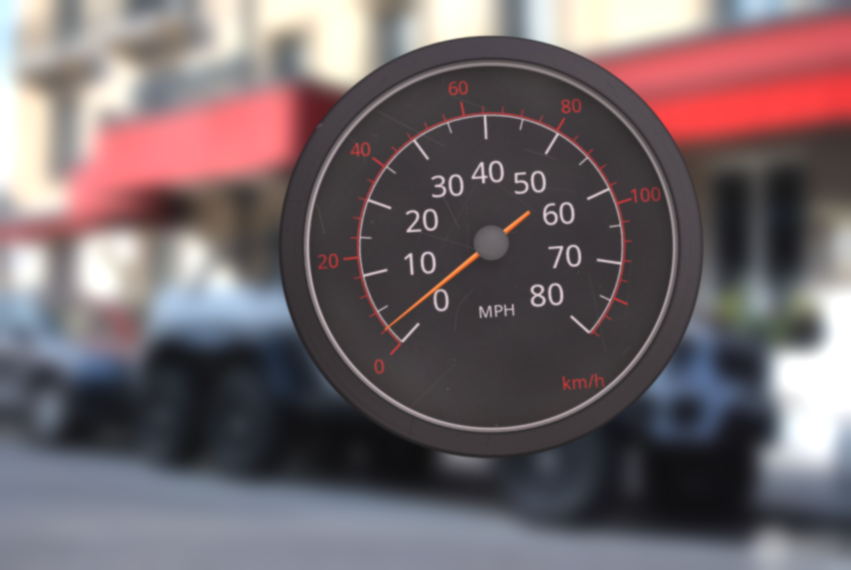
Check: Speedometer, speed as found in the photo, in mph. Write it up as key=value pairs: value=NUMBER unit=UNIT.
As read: value=2.5 unit=mph
